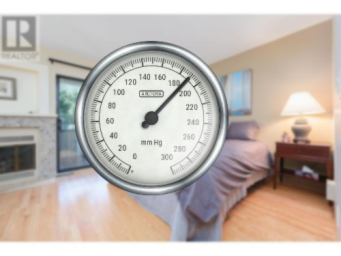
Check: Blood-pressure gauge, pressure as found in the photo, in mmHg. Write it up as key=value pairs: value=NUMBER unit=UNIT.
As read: value=190 unit=mmHg
